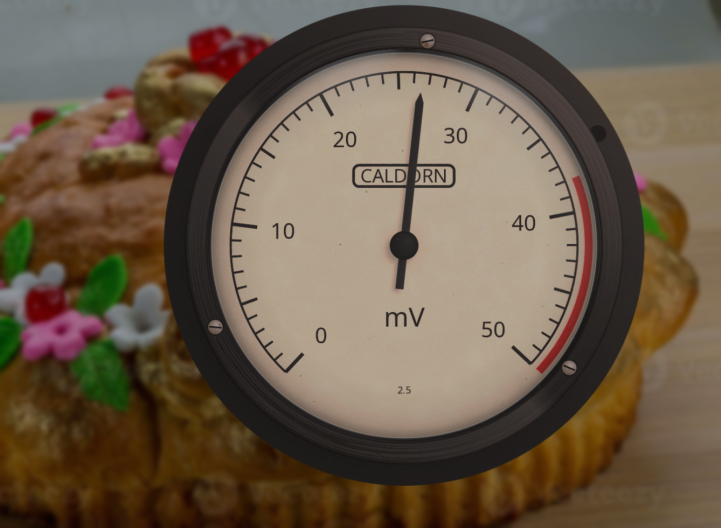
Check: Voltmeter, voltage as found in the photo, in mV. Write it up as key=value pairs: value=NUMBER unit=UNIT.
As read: value=26.5 unit=mV
